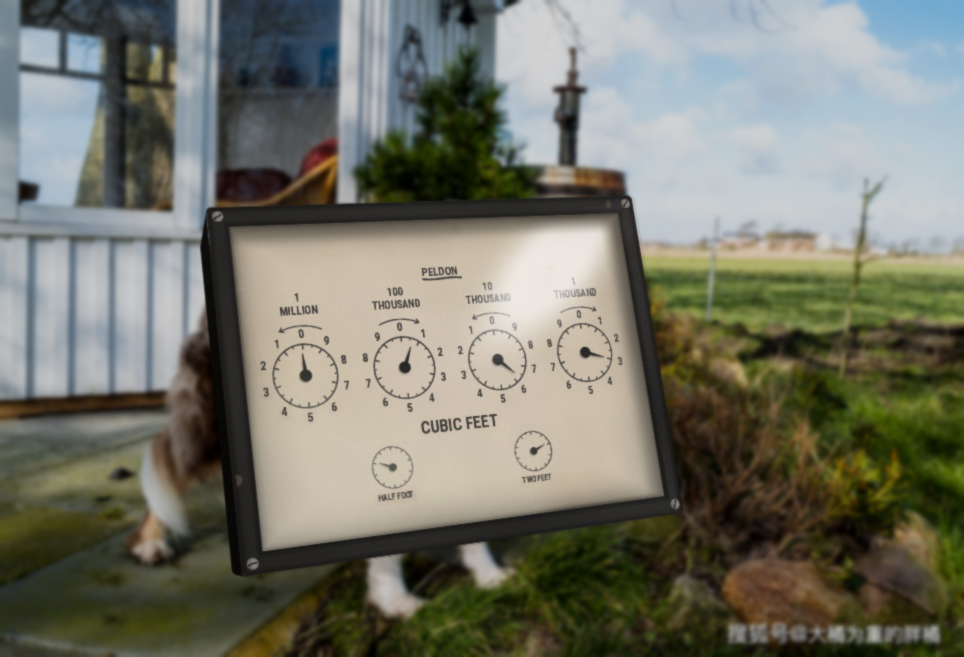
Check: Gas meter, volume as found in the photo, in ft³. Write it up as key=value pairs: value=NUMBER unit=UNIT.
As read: value=6300 unit=ft³
